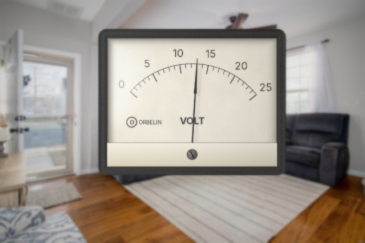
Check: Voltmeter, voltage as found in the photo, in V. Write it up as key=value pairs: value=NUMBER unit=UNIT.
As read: value=13 unit=V
